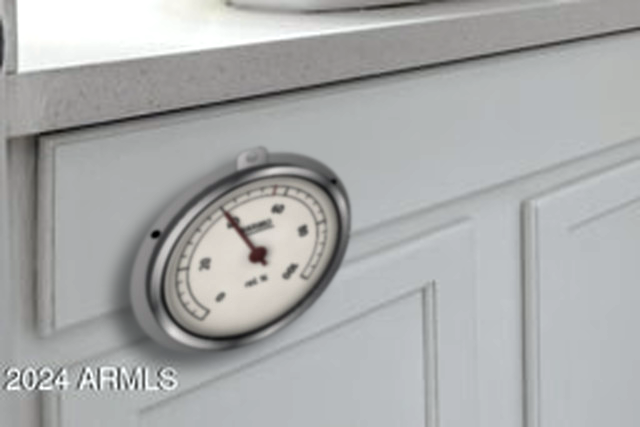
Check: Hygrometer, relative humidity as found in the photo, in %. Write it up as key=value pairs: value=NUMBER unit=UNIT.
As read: value=40 unit=%
